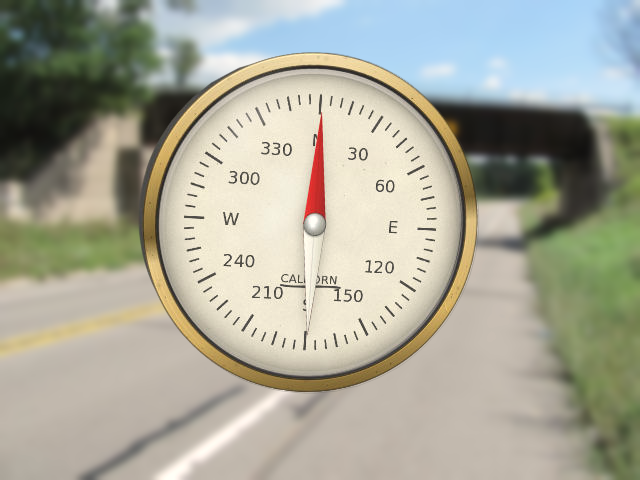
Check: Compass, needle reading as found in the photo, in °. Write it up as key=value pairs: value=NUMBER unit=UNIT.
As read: value=0 unit=°
